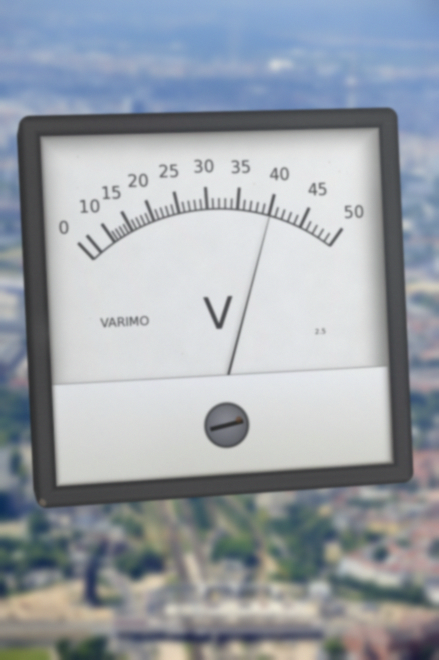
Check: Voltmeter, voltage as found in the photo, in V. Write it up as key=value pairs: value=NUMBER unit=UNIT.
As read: value=40 unit=V
